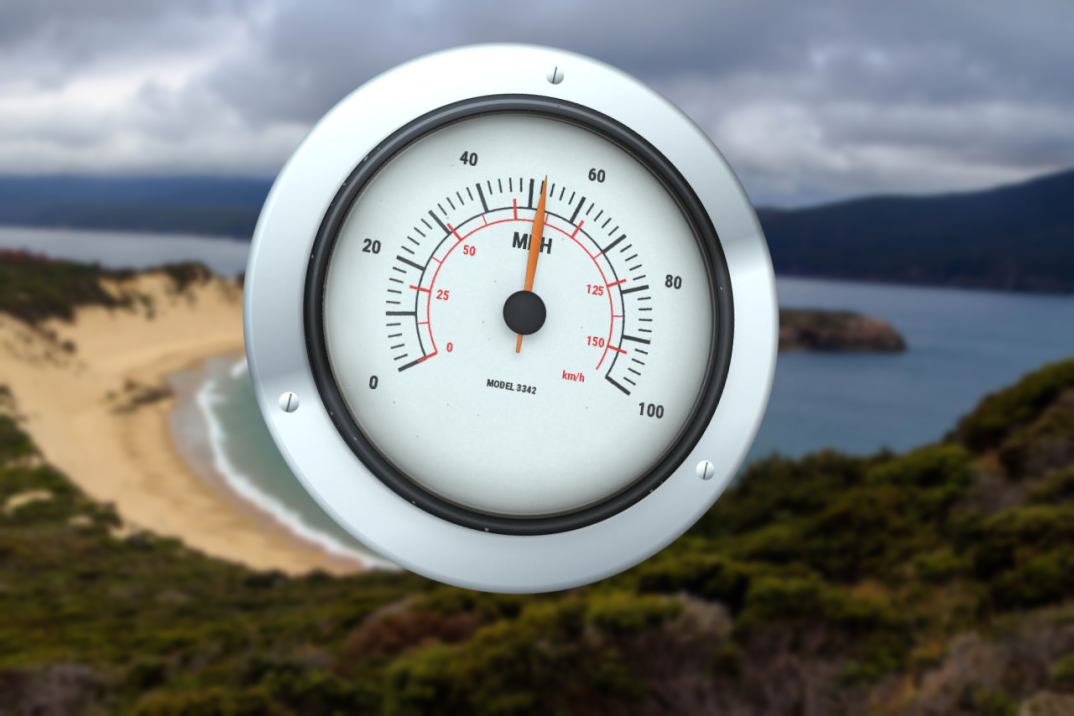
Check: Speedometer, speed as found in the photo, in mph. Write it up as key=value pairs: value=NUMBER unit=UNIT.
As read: value=52 unit=mph
